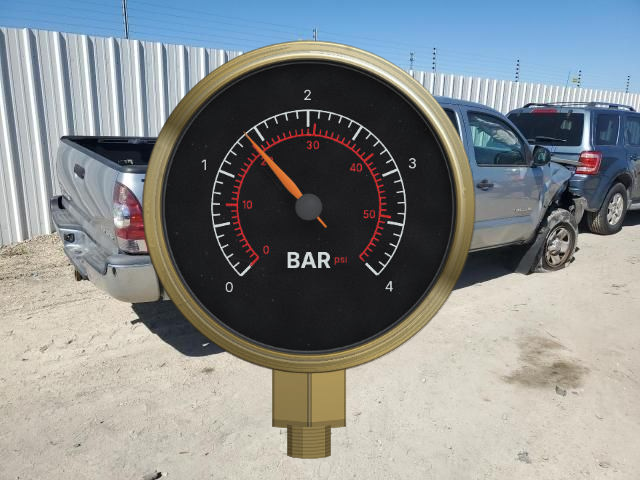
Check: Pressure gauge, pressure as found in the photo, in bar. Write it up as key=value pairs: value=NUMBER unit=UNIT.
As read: value=1.4 unit=bar
